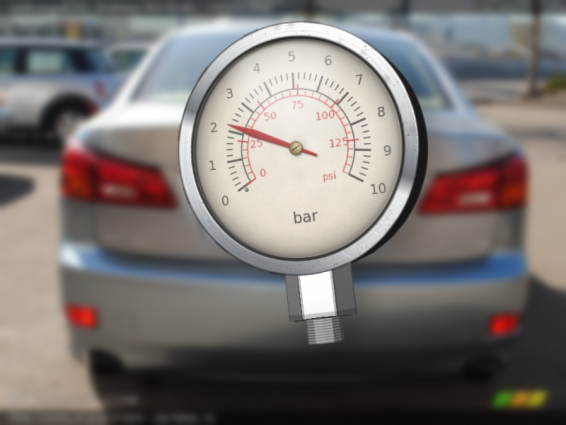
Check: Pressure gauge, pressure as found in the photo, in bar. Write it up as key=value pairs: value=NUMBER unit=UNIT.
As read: value=2.2 unit=bar
